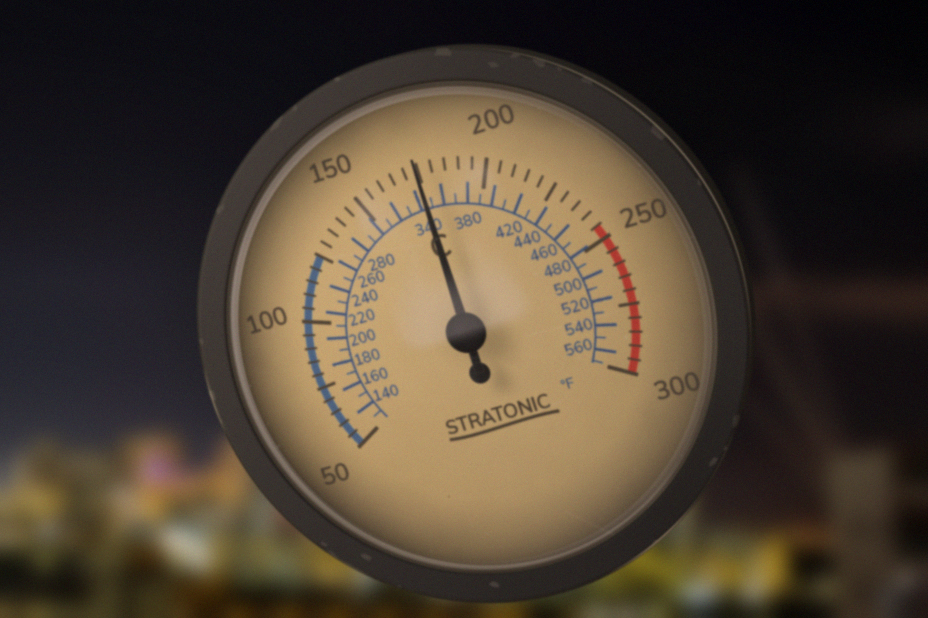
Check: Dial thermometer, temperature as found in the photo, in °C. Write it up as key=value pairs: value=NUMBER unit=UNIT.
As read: value=175 unit=°C
